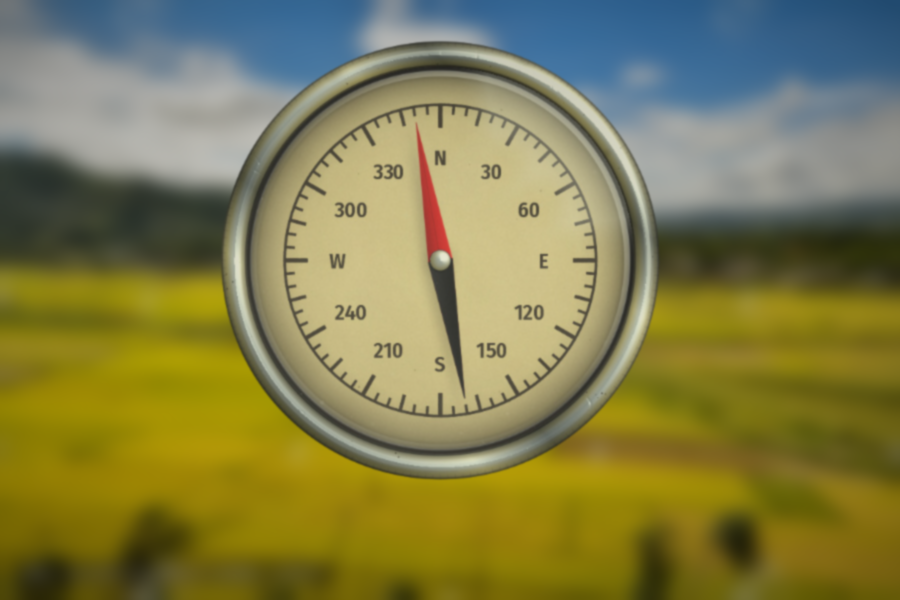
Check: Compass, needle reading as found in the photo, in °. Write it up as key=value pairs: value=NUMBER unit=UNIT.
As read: value=350 unit=°
